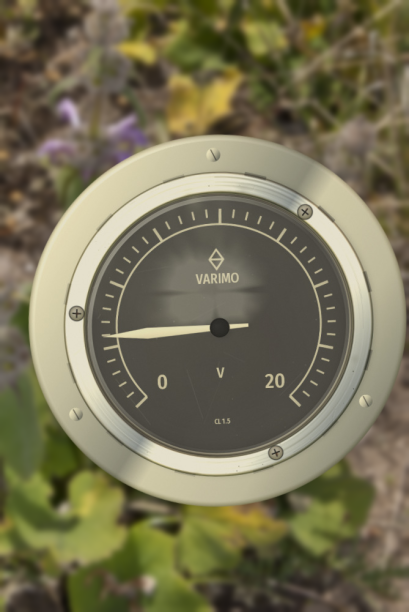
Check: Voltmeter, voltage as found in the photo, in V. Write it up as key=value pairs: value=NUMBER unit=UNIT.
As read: value=3 unit=V
